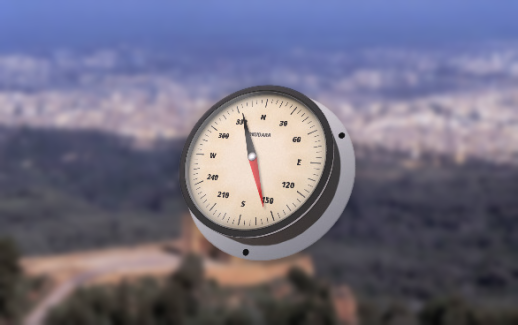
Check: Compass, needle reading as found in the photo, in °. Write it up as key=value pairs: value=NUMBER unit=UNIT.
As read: value=155 unit=°
